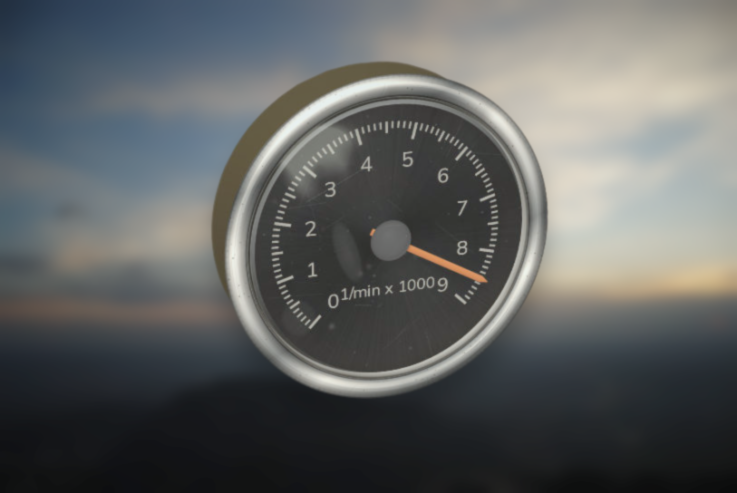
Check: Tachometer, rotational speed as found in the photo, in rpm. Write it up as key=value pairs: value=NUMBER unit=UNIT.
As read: value=8500 unit=rpm
